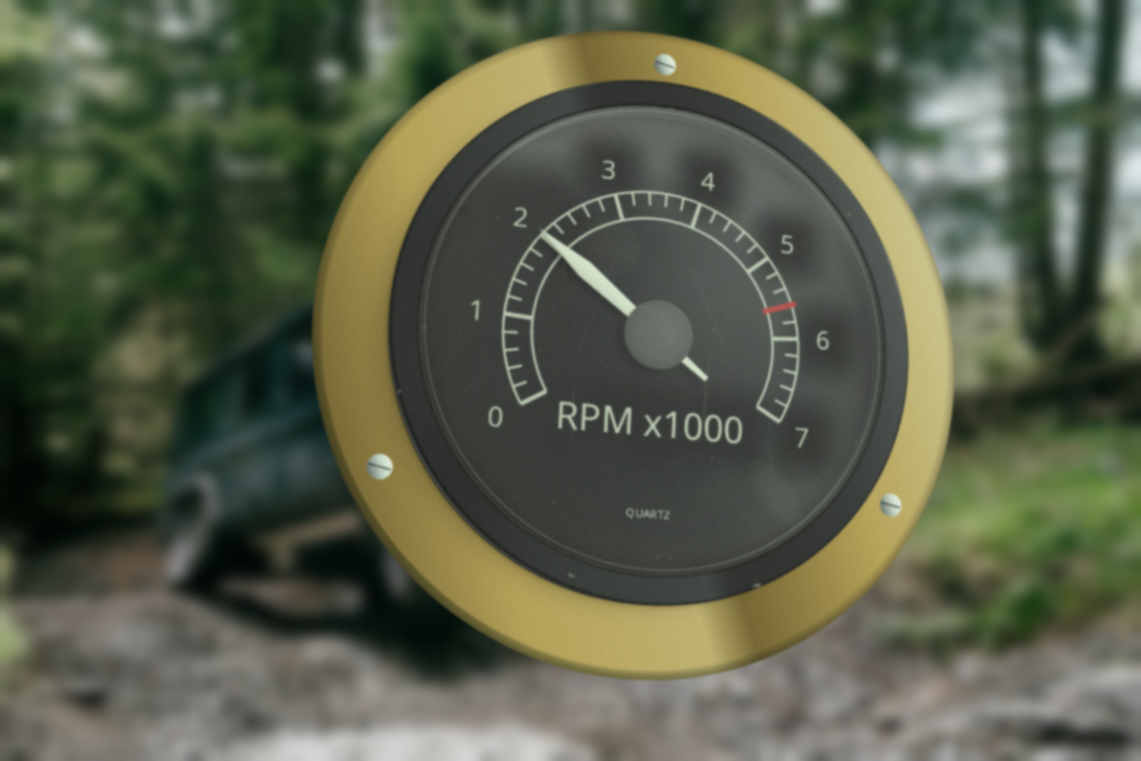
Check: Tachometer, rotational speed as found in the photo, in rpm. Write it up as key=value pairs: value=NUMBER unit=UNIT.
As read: value=2000 unit=rpm
